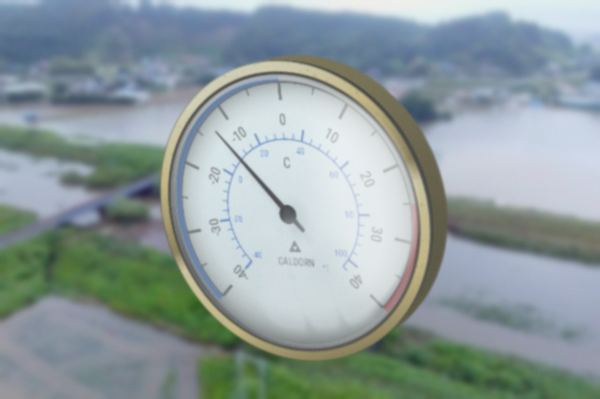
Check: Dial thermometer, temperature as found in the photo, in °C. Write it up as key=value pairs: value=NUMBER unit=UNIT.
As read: value=-12.5 unit=°C
